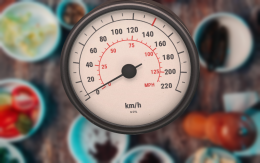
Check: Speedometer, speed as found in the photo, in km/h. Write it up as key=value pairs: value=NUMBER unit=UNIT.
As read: value=5 unit=km/h
